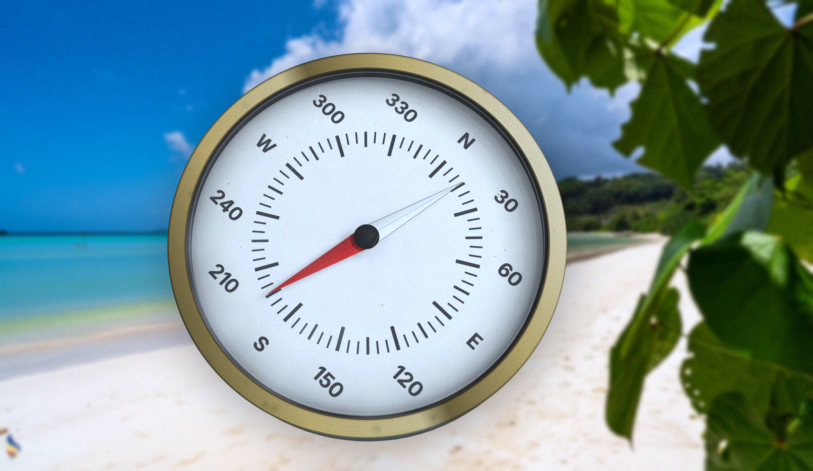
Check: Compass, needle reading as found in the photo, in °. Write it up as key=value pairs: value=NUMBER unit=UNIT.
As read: value=195 unit=°
